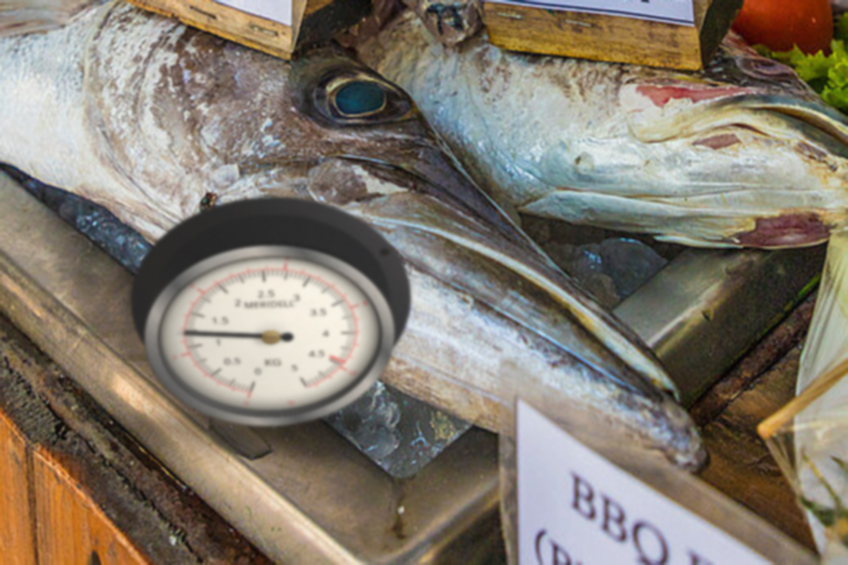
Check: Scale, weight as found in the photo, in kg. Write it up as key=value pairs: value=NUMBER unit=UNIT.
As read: value=1.25 unit=kg
